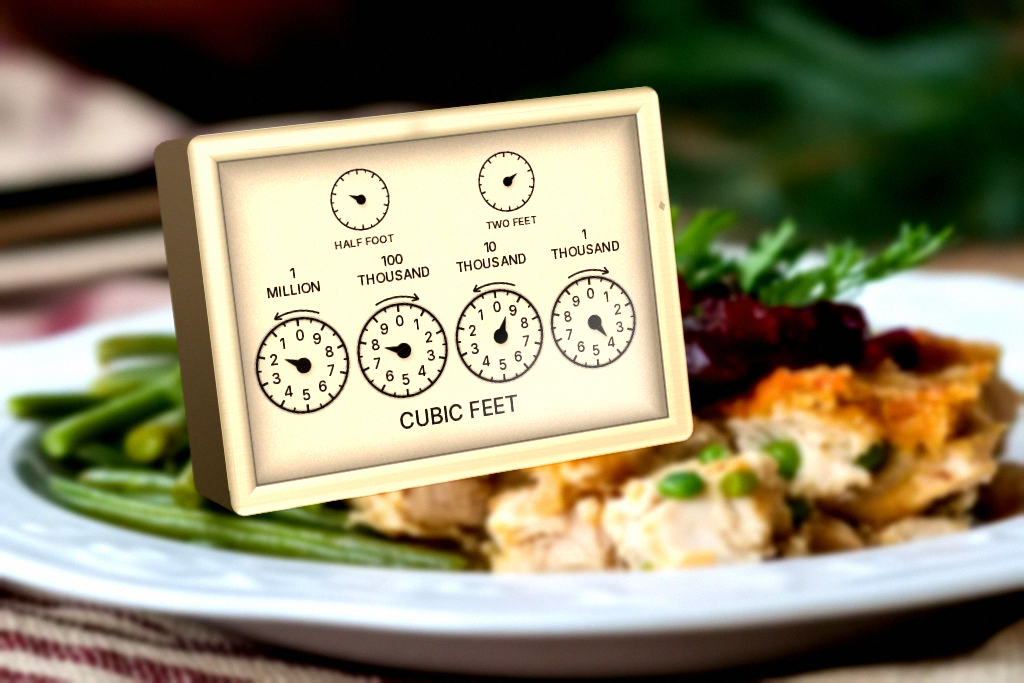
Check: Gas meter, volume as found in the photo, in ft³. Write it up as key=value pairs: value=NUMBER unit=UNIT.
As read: value=179400 unit=ft³
